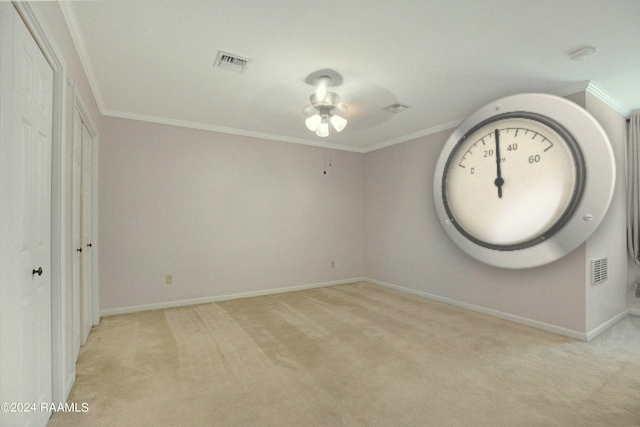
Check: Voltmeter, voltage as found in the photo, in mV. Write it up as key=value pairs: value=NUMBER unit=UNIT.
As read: value=30 unit=mV
